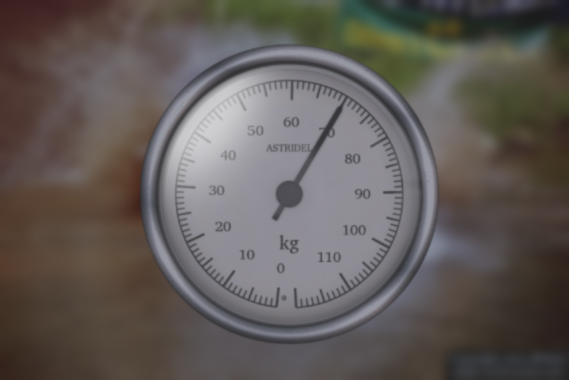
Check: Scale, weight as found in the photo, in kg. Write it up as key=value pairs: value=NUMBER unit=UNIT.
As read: value=70 unit=kg
